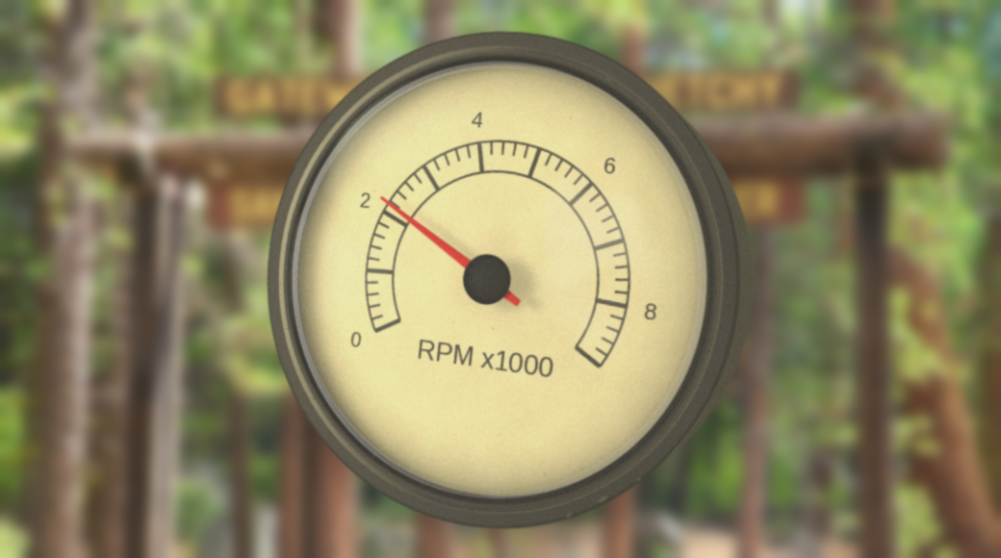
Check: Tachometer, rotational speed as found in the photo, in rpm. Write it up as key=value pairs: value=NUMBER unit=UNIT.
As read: value=2200 unit=rpm
